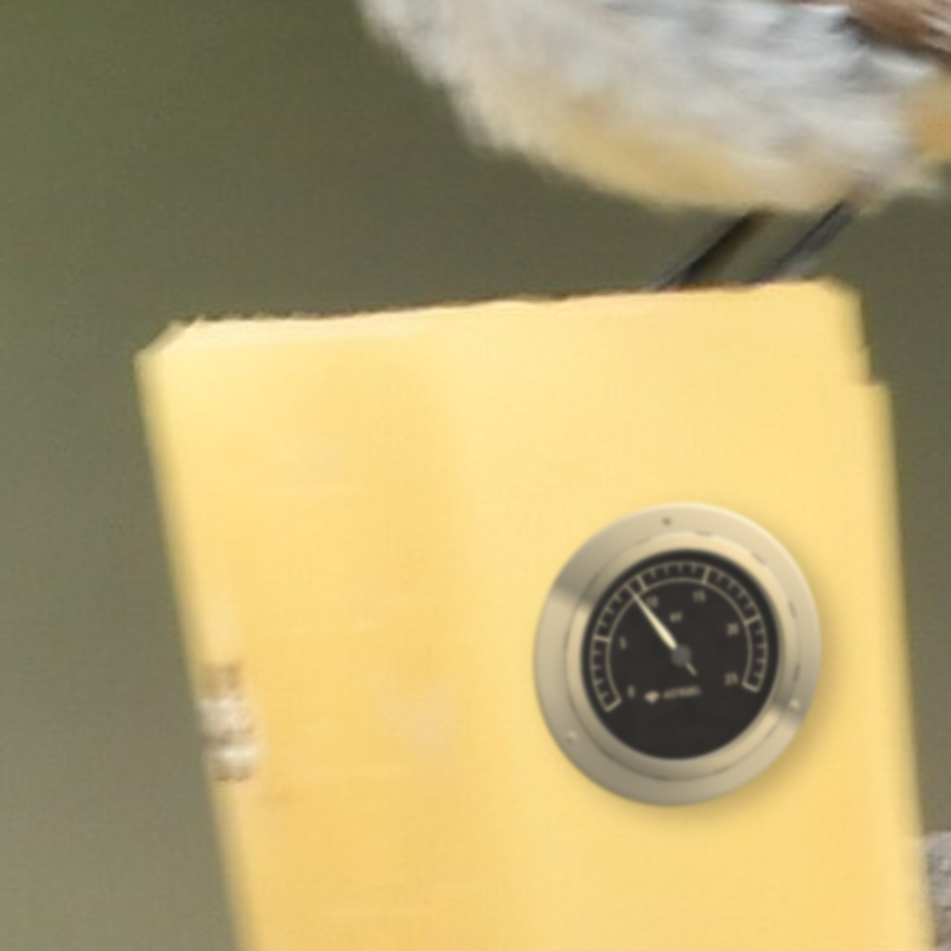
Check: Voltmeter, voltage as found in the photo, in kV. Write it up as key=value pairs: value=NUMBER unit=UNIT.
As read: value=9 unit=kV
